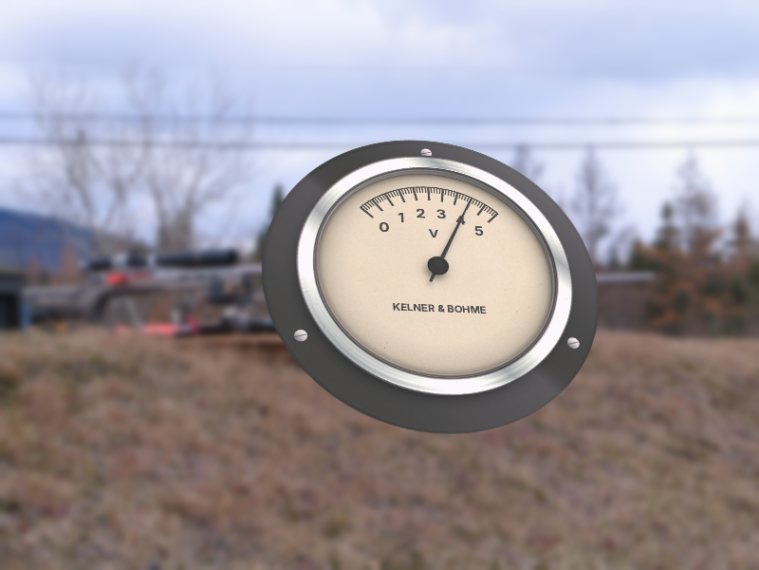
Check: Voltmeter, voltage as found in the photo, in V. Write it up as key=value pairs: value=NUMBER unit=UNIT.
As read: value=4 unit=V
